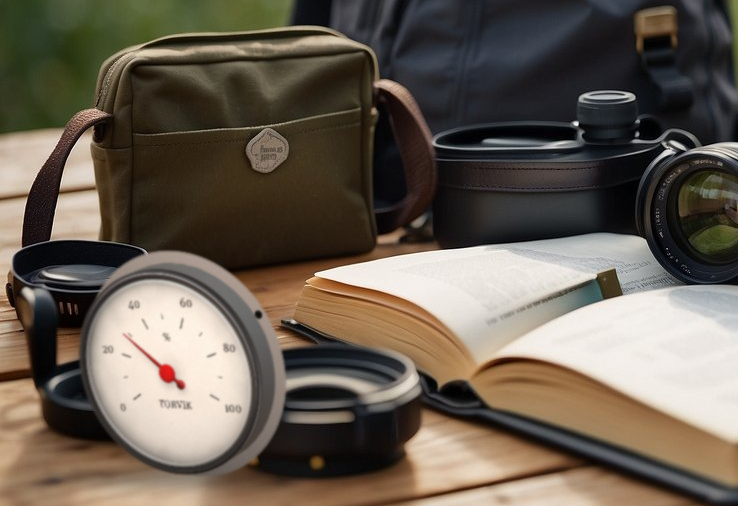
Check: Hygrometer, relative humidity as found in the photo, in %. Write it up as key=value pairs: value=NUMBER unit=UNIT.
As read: value=30 unit=%
